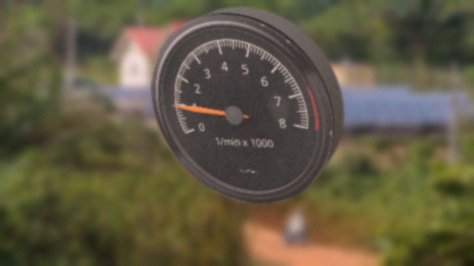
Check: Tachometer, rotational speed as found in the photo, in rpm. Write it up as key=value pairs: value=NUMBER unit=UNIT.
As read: value=1000 unit=rpm
